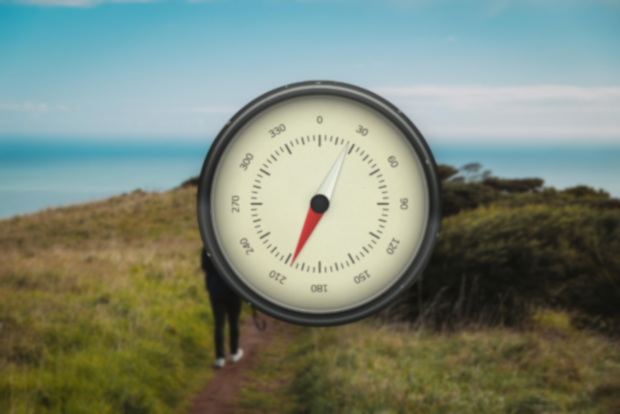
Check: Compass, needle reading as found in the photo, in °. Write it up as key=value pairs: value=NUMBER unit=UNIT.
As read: value=205 unit=°
